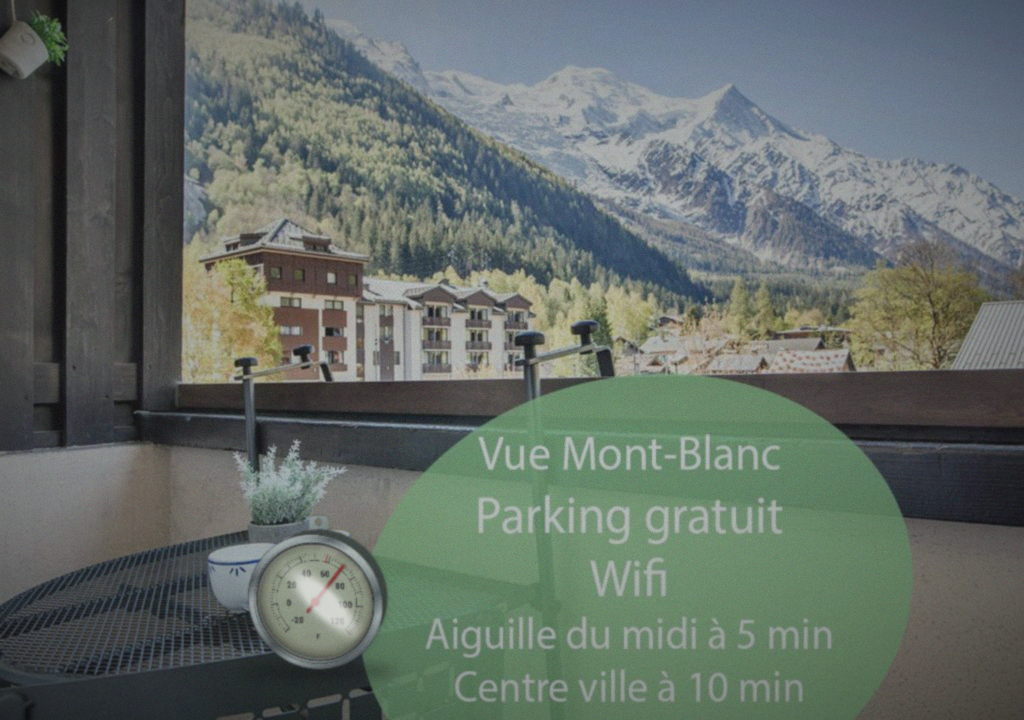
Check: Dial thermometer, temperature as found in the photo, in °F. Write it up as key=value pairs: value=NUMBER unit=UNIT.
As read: value=70 unit=°F
